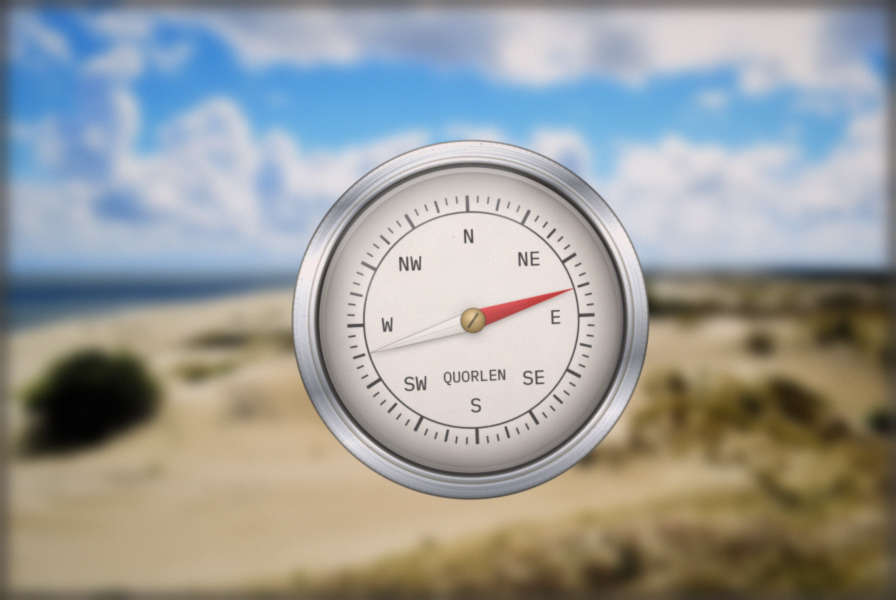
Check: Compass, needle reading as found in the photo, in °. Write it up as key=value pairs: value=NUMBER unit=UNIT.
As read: value=75 unit=°
